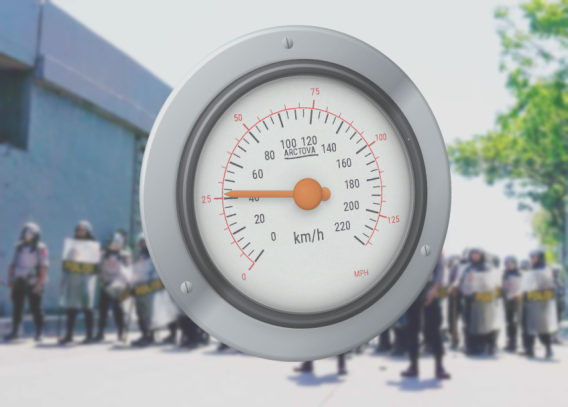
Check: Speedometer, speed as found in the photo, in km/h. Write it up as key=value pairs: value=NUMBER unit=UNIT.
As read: value=42.5 unit=km/h
